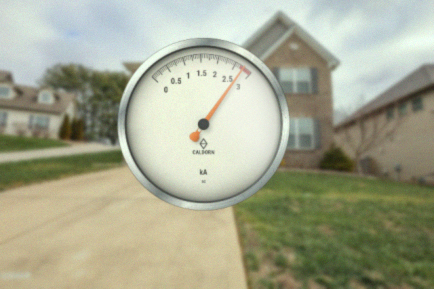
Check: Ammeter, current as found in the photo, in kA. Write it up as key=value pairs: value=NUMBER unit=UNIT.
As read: value=2.75 unit=kA
